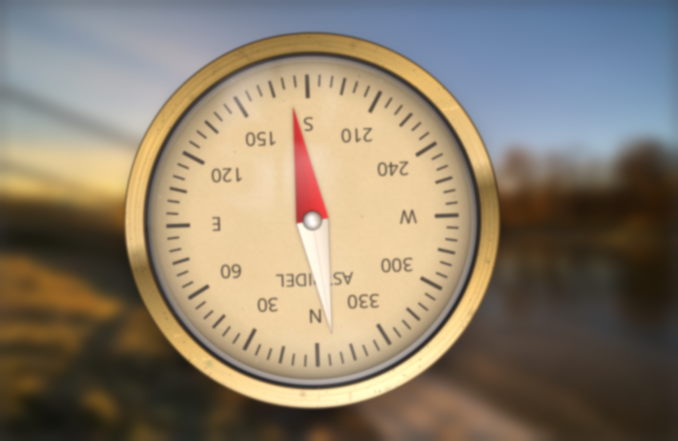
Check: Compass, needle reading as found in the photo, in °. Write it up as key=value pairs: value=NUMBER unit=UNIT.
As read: value=172.5 unit=°
